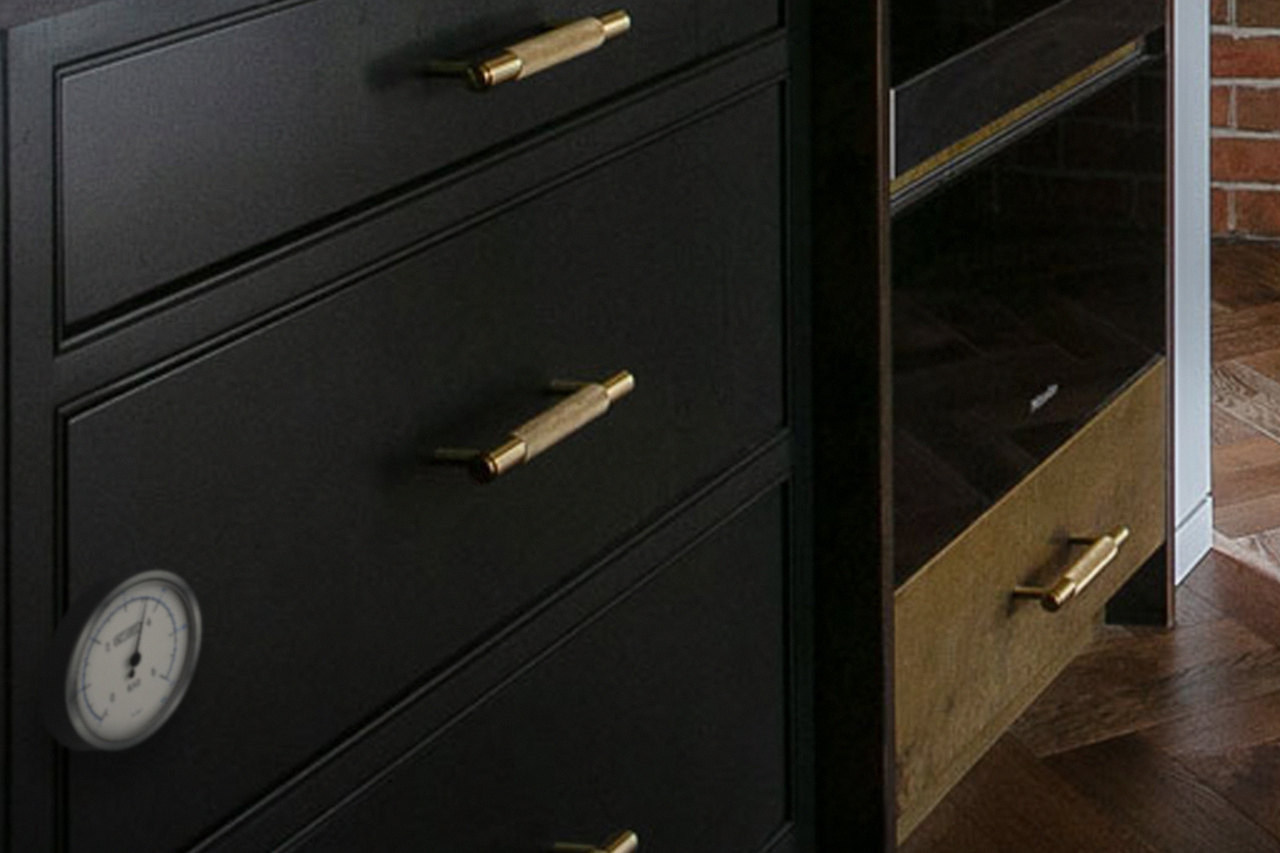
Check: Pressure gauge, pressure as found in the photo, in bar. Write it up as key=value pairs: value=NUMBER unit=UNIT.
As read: value=3.5 unit=bar
